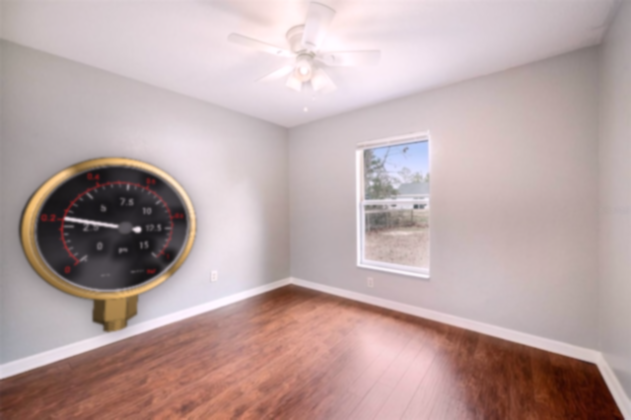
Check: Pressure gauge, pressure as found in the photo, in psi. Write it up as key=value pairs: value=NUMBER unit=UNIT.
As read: value=3 unit=psi
